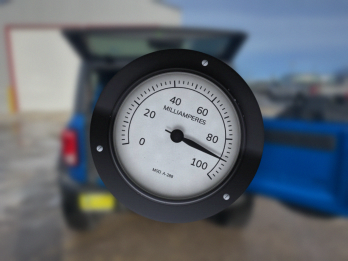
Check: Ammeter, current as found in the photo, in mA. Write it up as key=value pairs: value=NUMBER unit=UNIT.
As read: value=90 unit=mA
